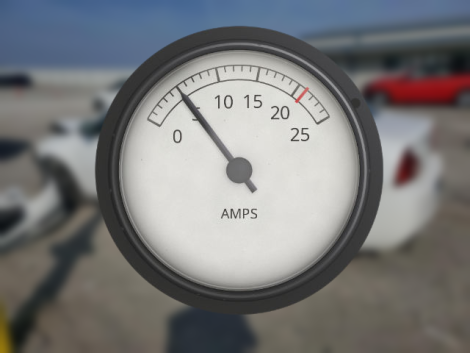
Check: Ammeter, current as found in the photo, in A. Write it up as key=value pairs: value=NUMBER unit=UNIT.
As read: value=5 unit=A
